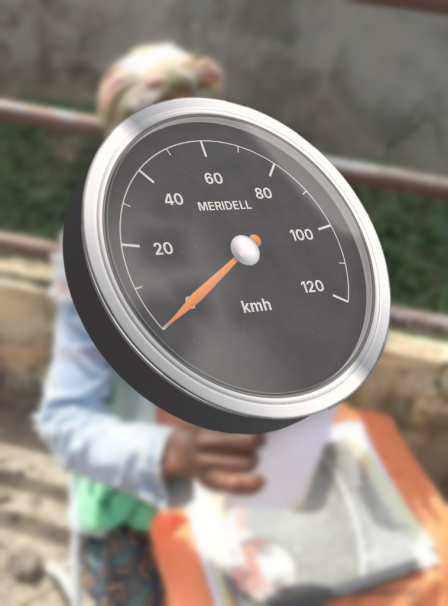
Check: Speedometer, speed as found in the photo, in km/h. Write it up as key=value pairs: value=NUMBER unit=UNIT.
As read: value=0 unit=km/h
